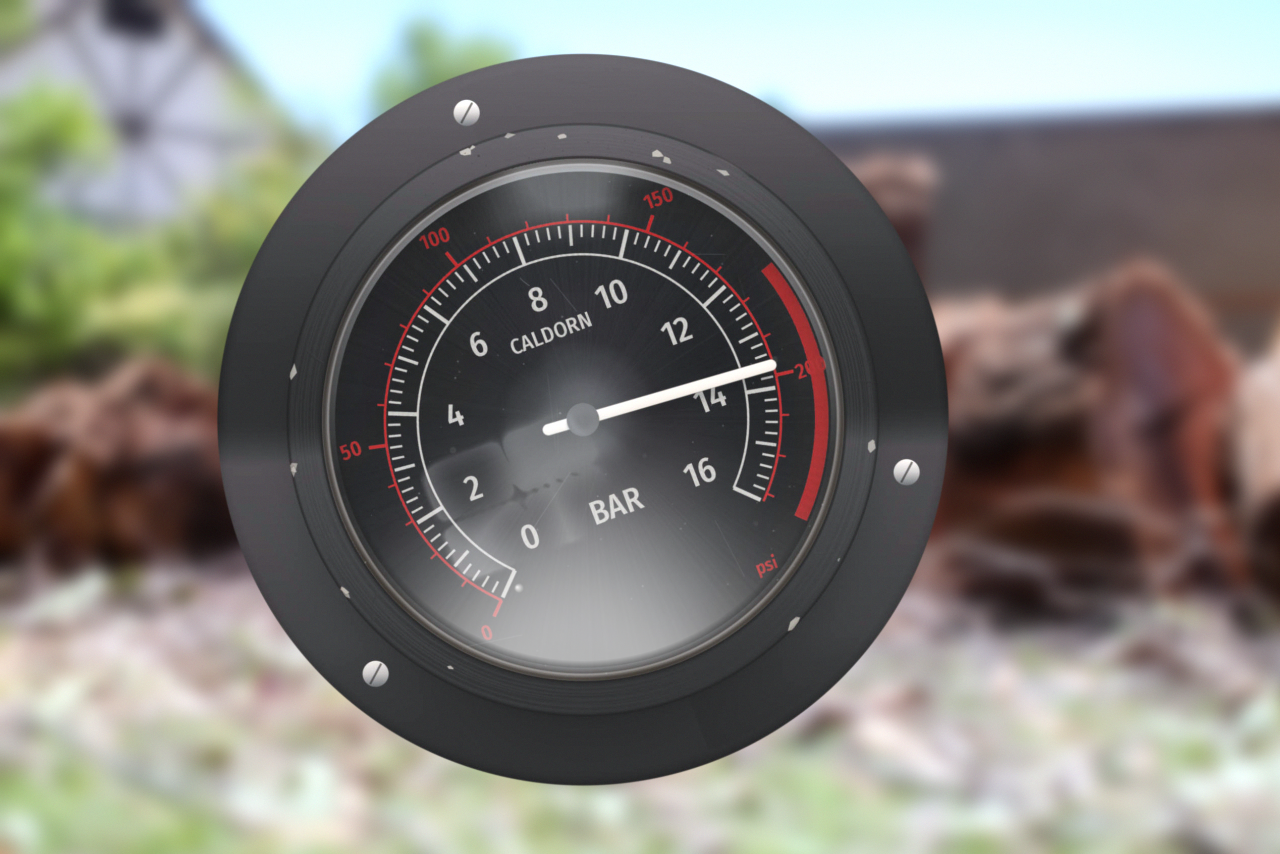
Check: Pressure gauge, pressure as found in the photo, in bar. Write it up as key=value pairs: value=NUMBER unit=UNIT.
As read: value=13.6 unit=bar
